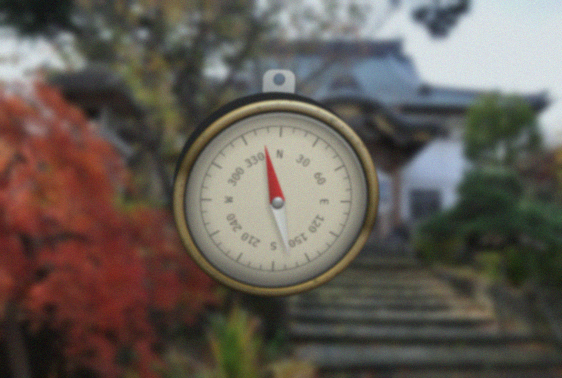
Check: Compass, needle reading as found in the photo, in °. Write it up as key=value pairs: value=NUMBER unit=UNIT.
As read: value=345 unit=°
